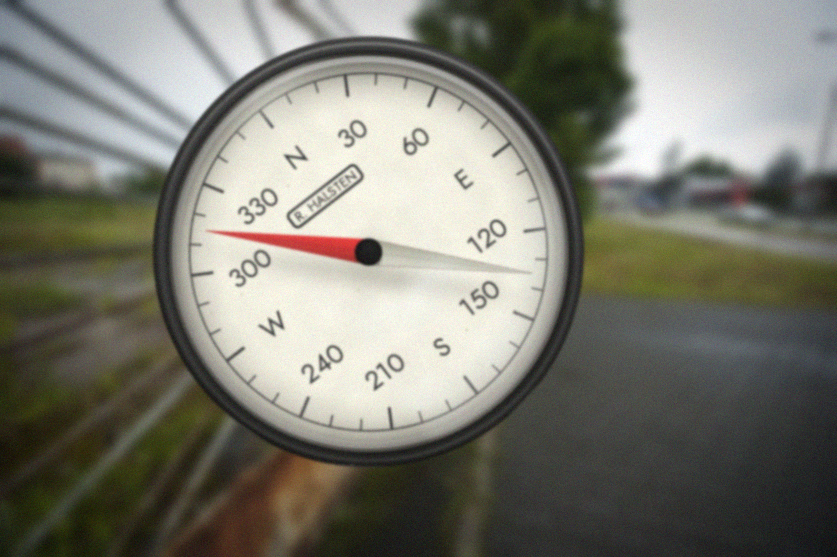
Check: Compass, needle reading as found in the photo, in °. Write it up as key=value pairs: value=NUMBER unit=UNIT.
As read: value=315 unit=°
